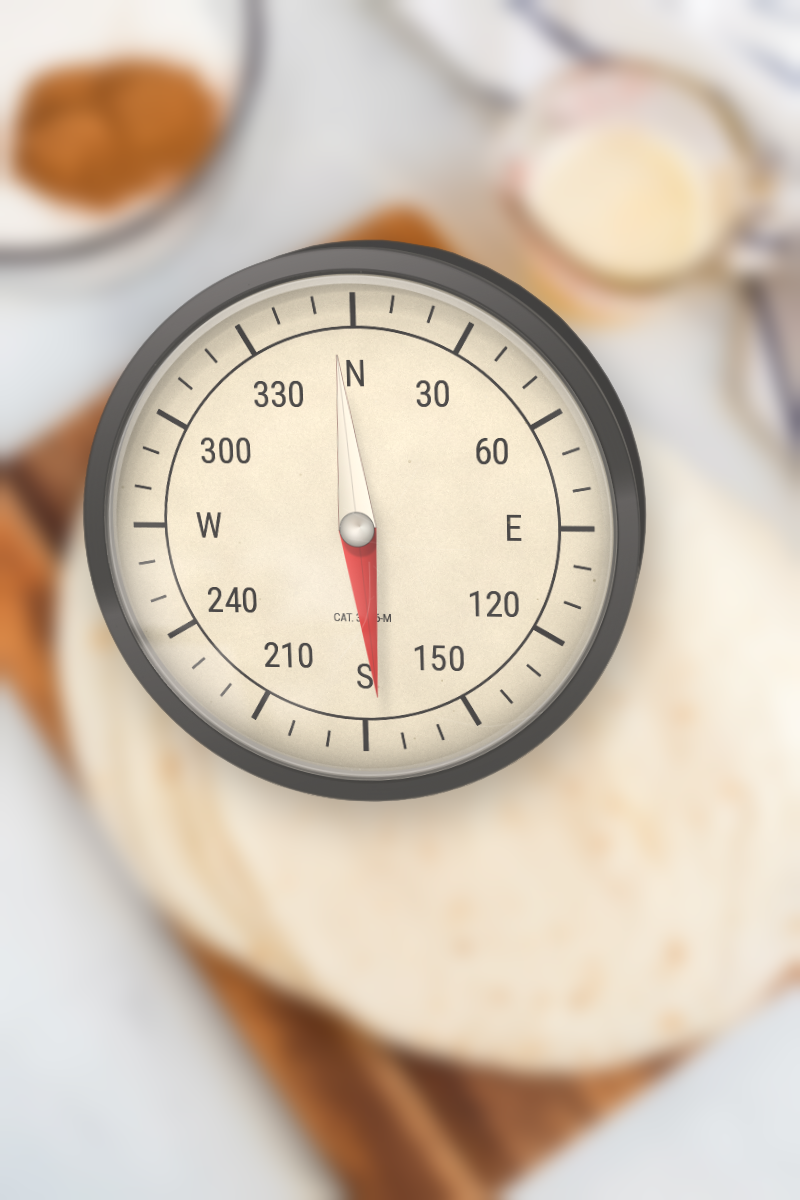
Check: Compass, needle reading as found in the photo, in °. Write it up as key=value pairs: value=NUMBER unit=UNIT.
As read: value=175 unit=°
